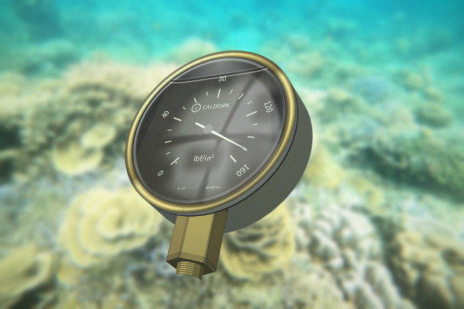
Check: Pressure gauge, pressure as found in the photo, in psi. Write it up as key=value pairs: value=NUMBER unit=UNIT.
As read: value=150 unit=psi
